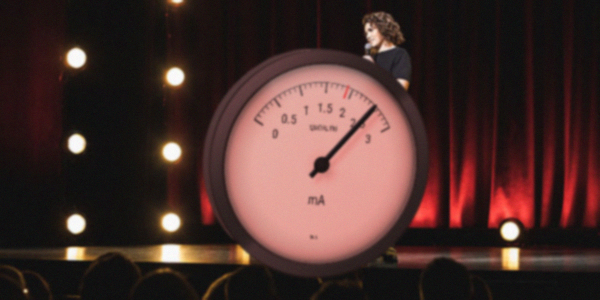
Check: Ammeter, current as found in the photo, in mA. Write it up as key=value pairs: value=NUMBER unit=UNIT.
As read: value=2.5 unit=mA
